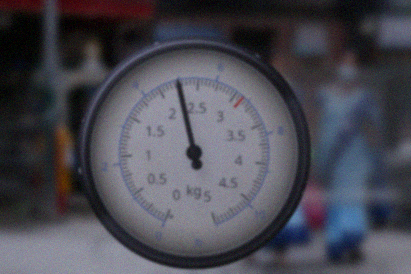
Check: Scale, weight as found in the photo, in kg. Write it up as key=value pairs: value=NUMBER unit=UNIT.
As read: value=2.25 unit=kg
